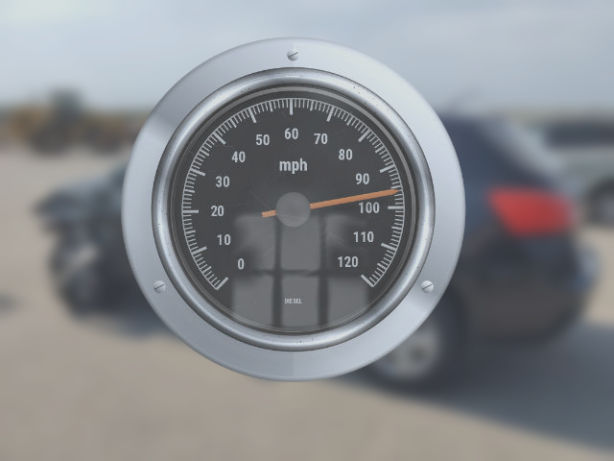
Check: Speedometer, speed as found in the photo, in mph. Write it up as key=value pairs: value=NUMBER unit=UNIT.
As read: value=96 unit=mph
